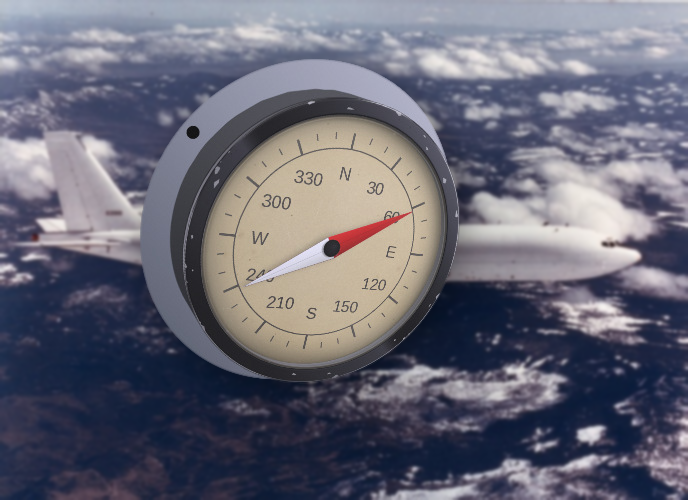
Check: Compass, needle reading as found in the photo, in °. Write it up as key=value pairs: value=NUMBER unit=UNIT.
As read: value=60 unit=°
